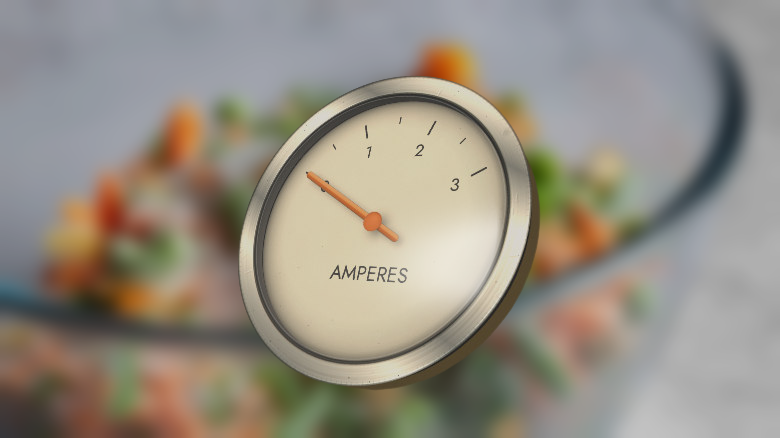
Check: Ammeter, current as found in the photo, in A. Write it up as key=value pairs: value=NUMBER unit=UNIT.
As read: value=0 unit=A
